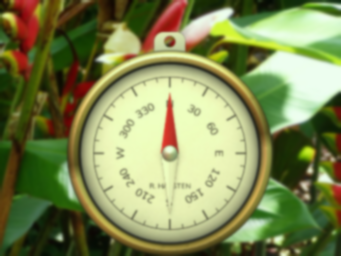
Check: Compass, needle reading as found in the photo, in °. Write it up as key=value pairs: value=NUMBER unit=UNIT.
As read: value=0 unit=°
